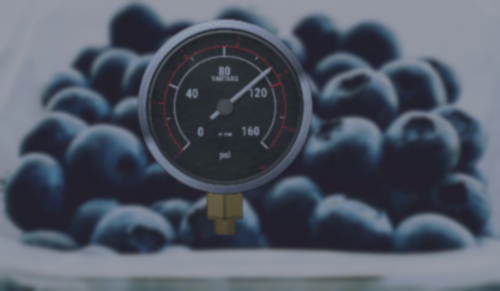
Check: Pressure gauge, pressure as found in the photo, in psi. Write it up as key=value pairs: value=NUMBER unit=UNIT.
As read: value=110 unit=psi
